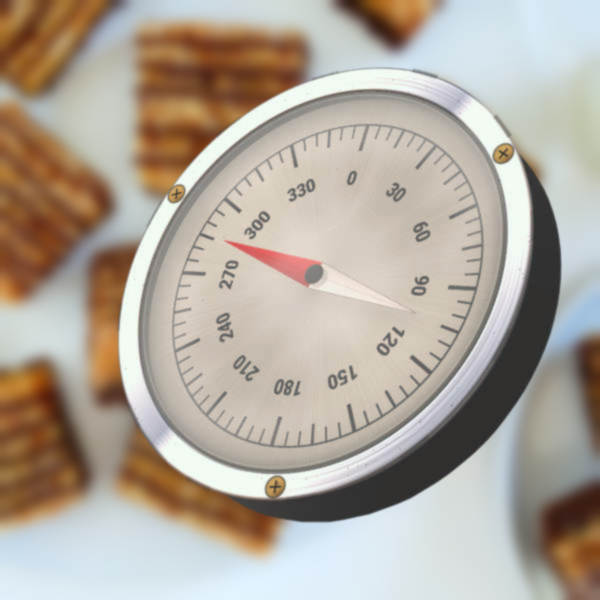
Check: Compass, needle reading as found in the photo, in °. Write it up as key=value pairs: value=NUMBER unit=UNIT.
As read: value=285 unit=°
